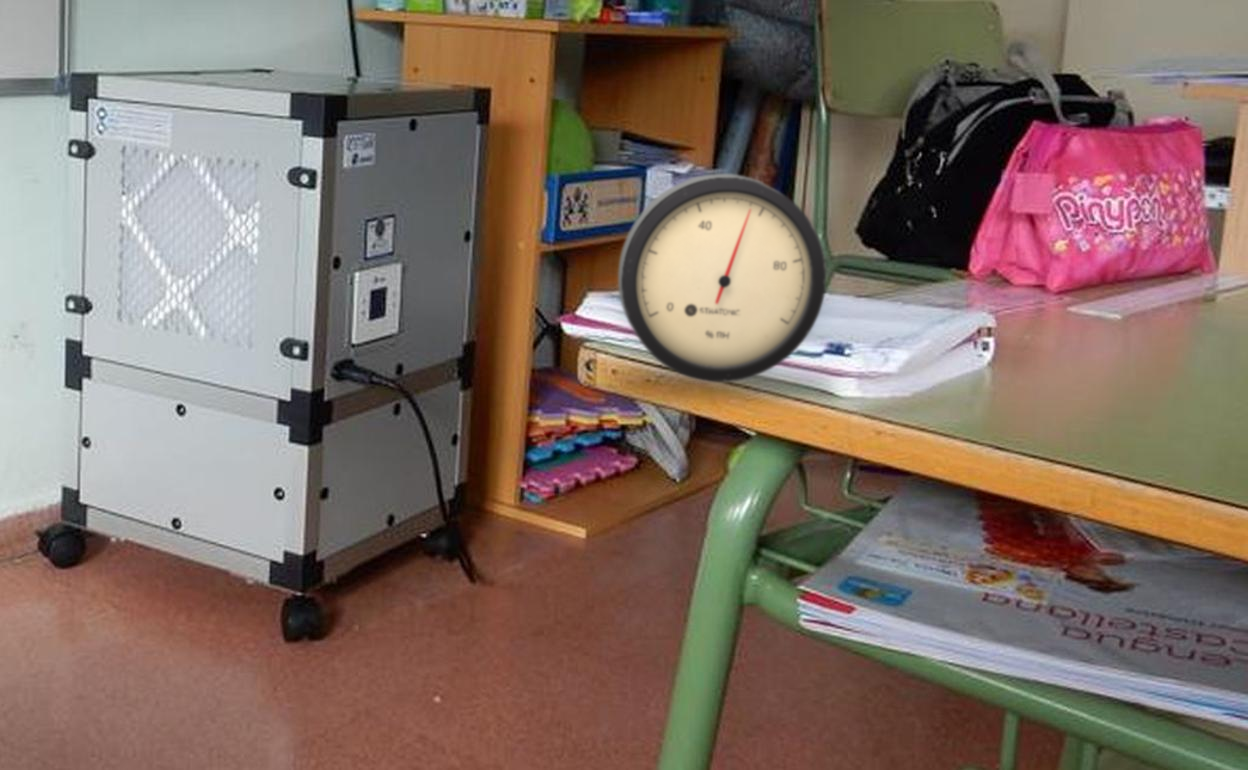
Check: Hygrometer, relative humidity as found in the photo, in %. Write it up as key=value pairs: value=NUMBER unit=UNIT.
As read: value=56 unit=%
